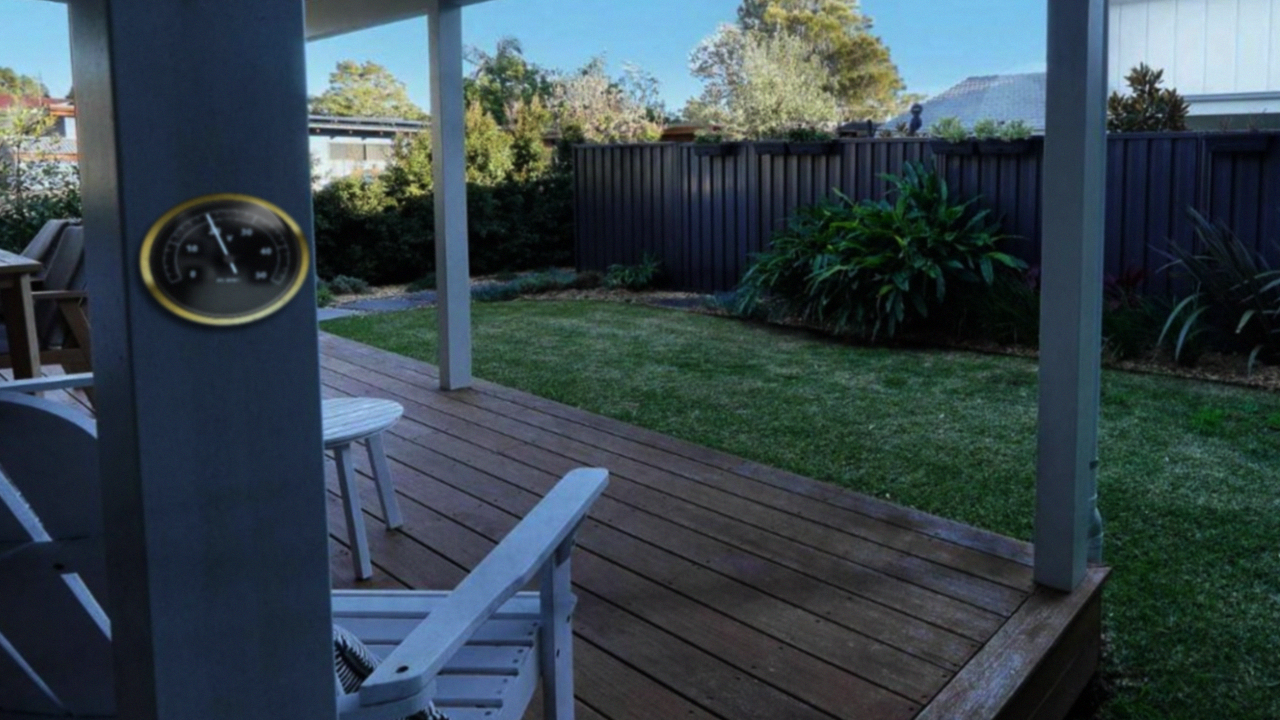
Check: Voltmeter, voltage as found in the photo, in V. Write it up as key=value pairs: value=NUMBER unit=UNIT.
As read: value=20 unit=V
